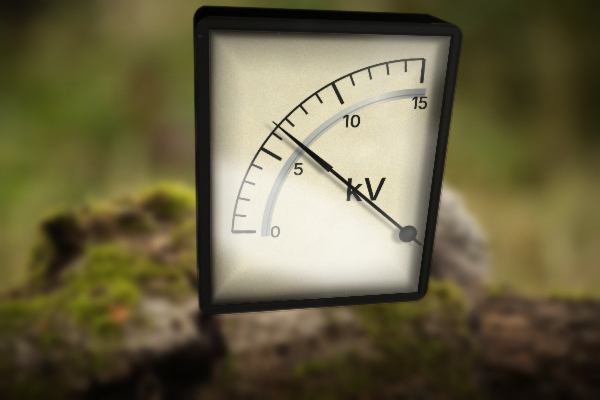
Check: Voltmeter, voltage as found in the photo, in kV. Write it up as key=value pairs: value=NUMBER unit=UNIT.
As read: value=6.5 unit=kV
